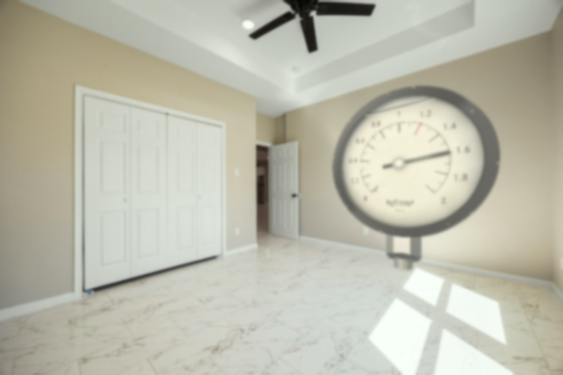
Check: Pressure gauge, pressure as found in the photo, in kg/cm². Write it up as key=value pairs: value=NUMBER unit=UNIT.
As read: value=1.6 unit=kg/cm²
